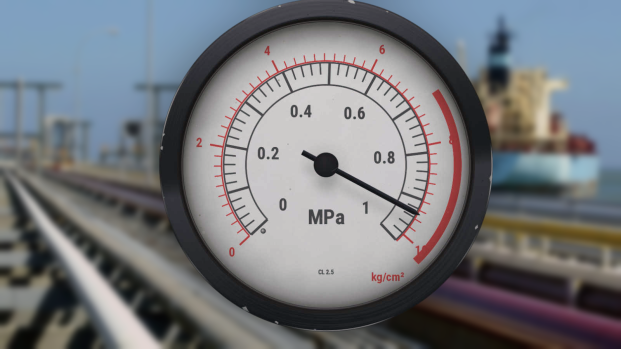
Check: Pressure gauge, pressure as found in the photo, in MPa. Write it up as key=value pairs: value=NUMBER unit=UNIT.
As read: value=0.93 unit=MPa
